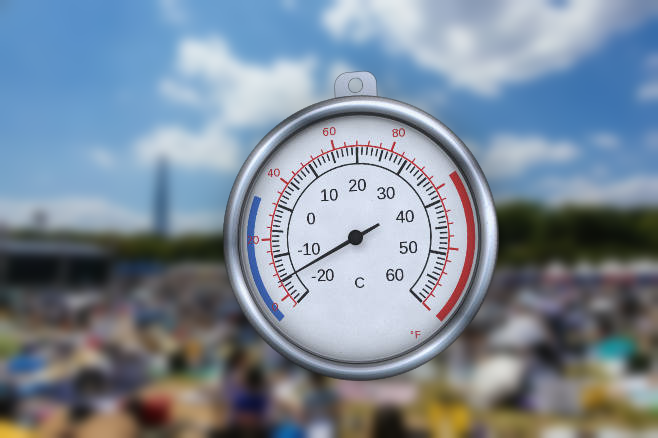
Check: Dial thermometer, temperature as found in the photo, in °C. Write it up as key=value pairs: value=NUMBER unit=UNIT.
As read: value=-15 unit=°C
